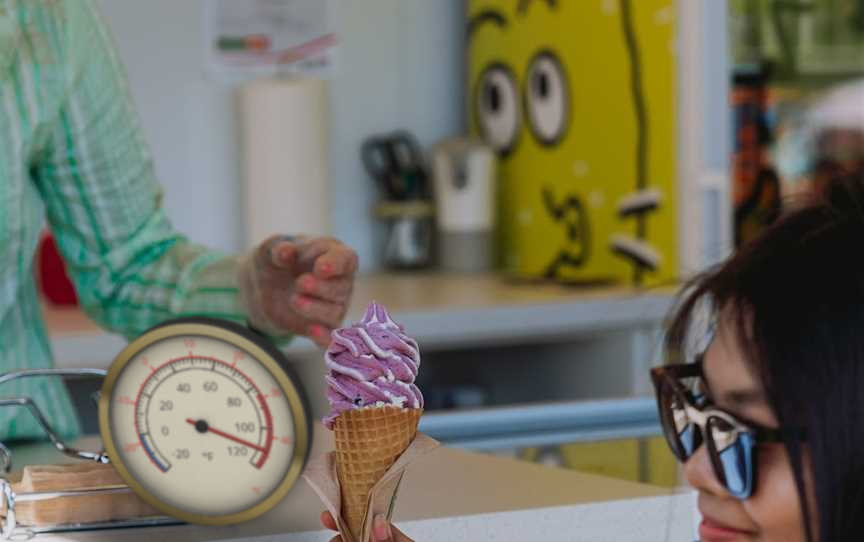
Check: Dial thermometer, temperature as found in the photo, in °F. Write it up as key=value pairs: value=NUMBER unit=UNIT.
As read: value=110 unit=°F
